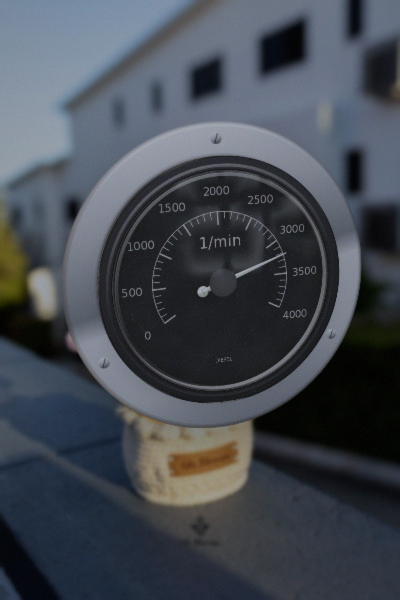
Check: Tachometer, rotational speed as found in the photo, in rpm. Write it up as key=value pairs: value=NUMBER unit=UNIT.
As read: value=3200 unit=rpm
